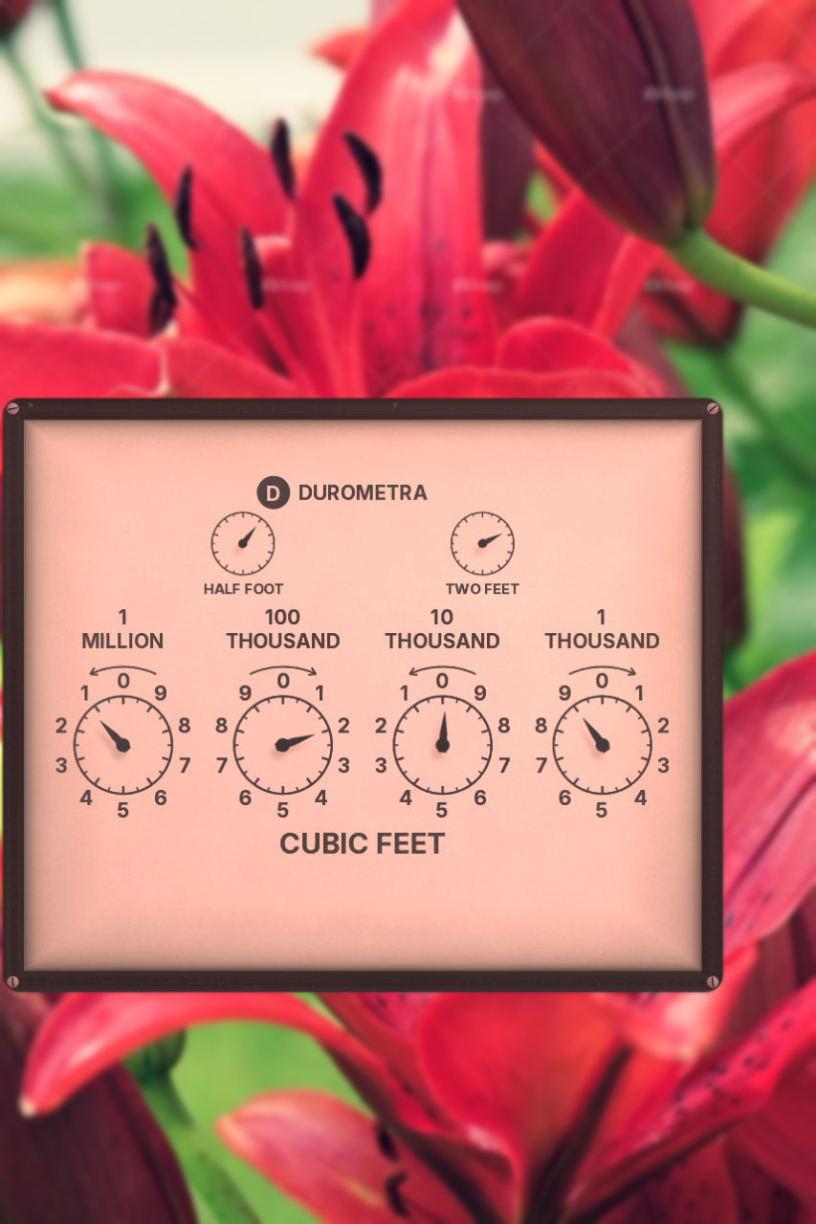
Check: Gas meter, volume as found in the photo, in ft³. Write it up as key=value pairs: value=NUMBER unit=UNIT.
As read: value=119900 unit=ft³
